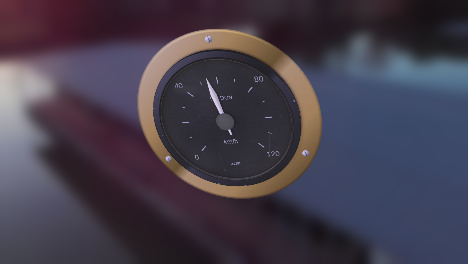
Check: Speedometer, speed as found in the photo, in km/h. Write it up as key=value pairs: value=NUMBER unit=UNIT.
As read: value=55 unit=km/h
